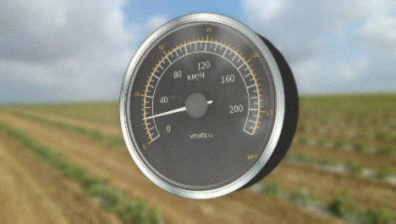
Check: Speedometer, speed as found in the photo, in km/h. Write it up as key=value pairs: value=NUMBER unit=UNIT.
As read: value=20 unit=km/h
